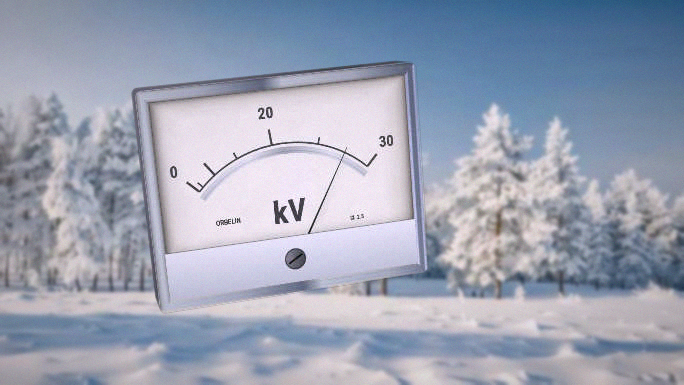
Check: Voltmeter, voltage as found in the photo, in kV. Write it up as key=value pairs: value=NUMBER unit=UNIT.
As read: value=27.5 unit=kV
